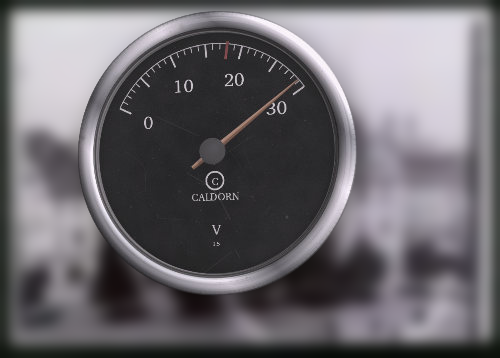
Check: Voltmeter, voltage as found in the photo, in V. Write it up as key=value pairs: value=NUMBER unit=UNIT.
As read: value=29 unit=V
